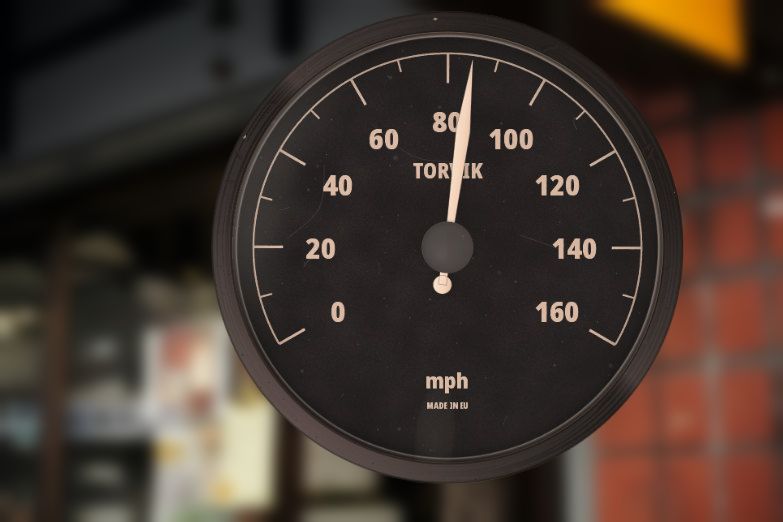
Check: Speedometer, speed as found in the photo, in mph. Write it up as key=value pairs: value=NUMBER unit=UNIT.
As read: value=85 unit=mph
